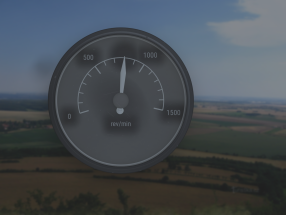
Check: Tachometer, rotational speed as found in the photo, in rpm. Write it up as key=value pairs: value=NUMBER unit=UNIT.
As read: value=800 unit=rpm
